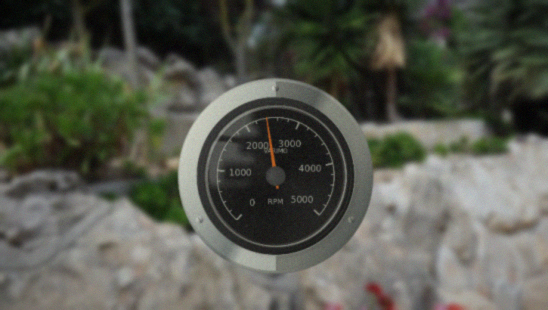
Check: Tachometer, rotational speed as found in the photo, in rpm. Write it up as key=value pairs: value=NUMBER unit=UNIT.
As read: value=2400 unit=rpm
